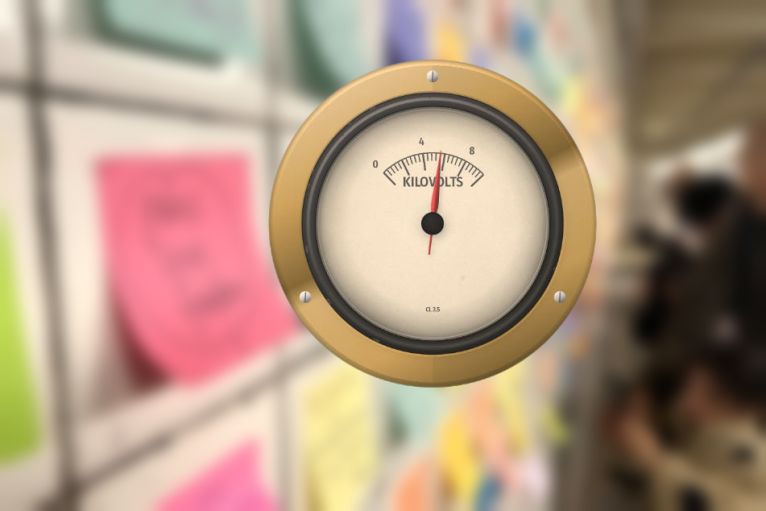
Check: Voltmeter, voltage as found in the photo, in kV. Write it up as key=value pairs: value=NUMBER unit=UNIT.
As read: value=5.6 unit=kV
